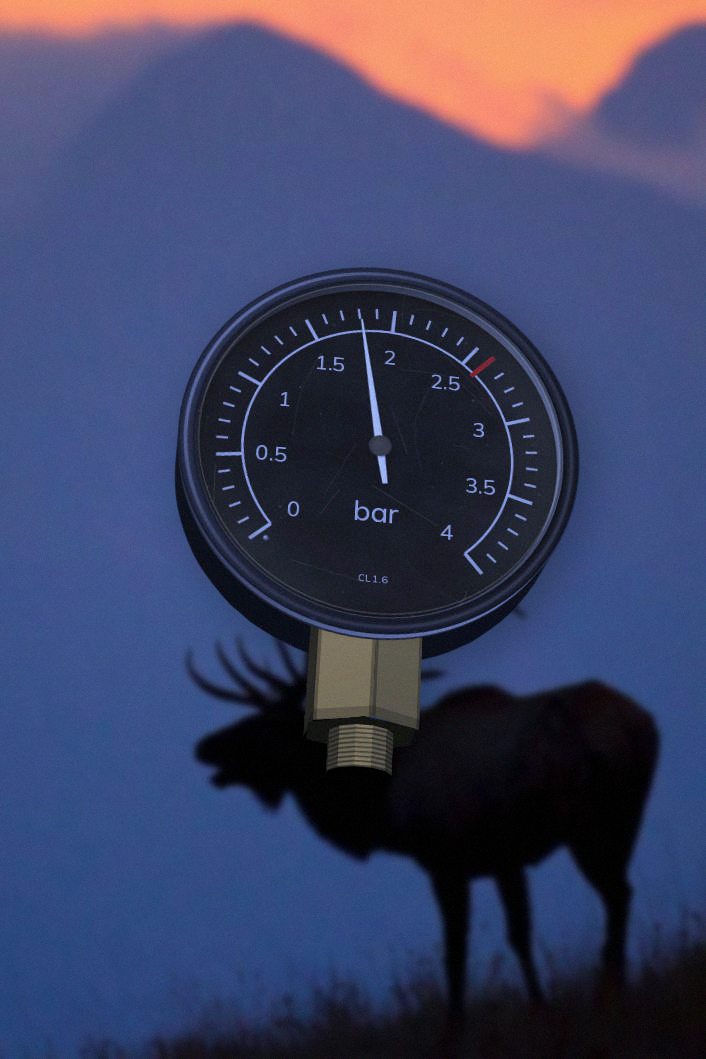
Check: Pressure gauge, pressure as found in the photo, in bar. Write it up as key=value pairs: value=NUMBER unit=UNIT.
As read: value=1.8 unit=bar
